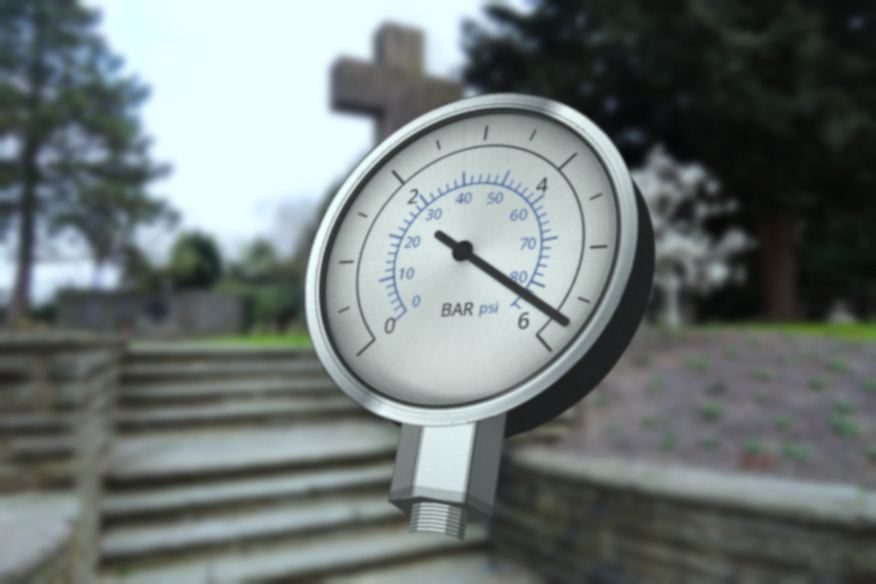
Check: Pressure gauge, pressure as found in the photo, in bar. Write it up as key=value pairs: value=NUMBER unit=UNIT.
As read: value=5.75 unit=bar
